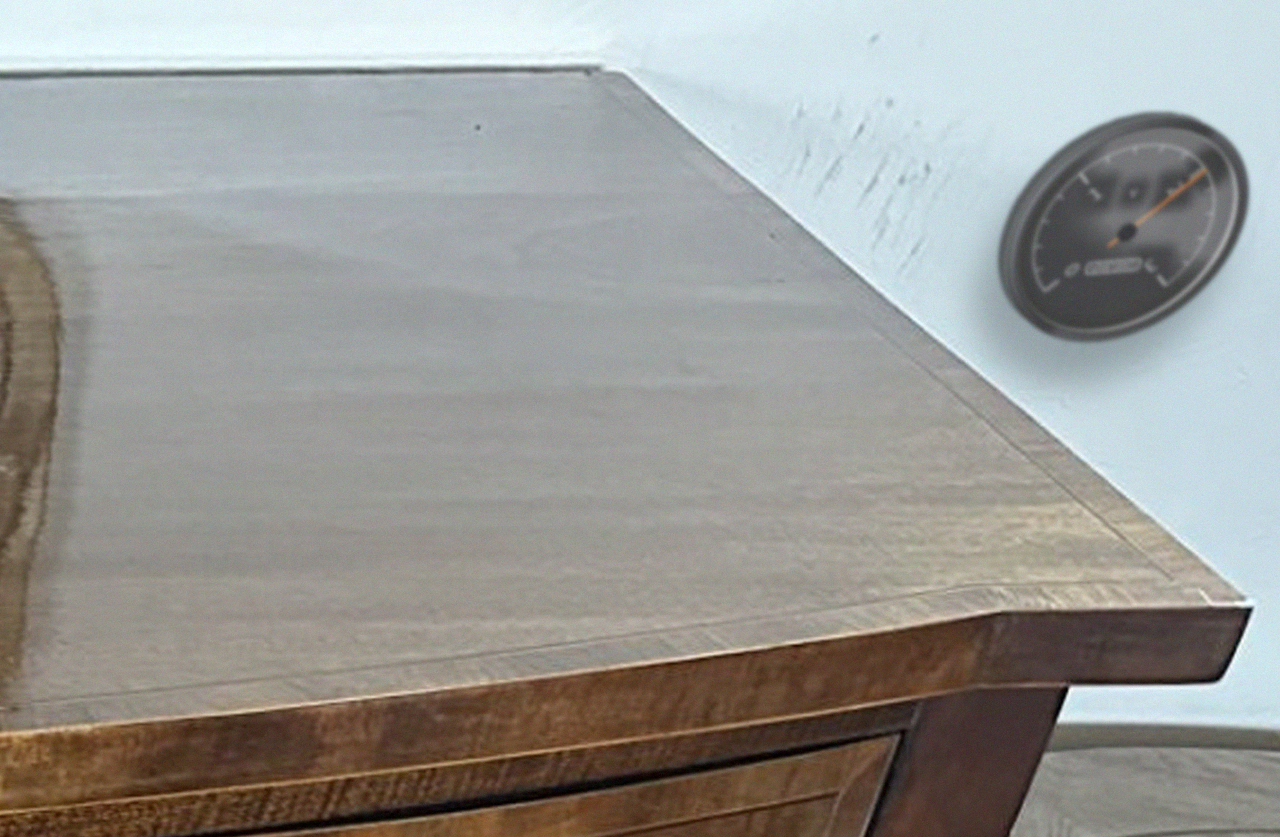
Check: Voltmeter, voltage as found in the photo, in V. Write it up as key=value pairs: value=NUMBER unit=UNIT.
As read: value=2 unit=V
